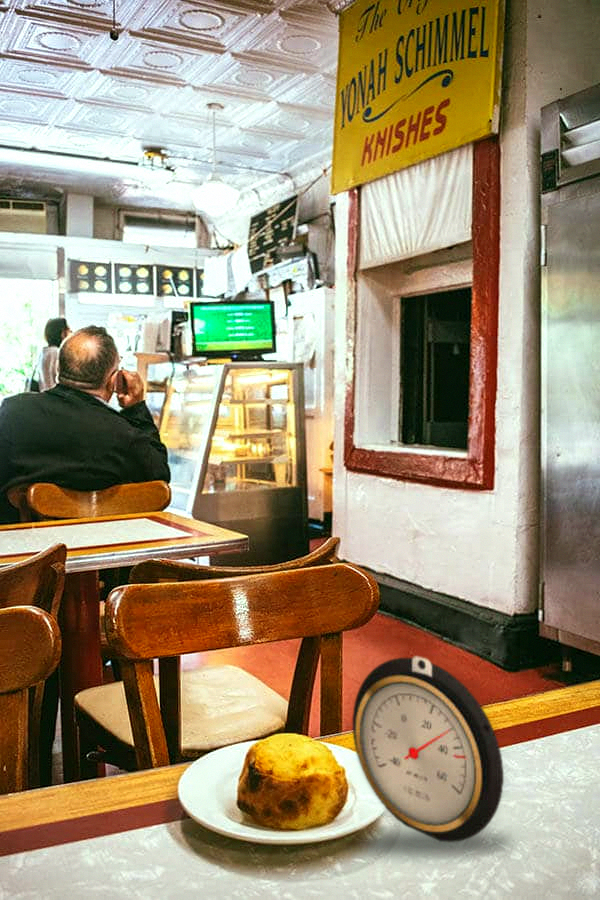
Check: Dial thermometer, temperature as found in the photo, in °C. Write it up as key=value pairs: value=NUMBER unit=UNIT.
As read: value=32 unit=°C
